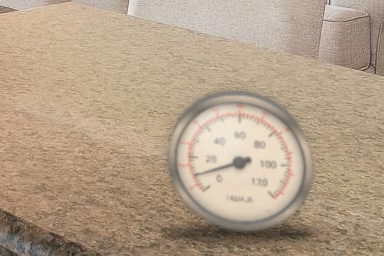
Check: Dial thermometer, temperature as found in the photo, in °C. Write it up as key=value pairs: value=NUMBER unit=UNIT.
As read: value=10 unit=°C
